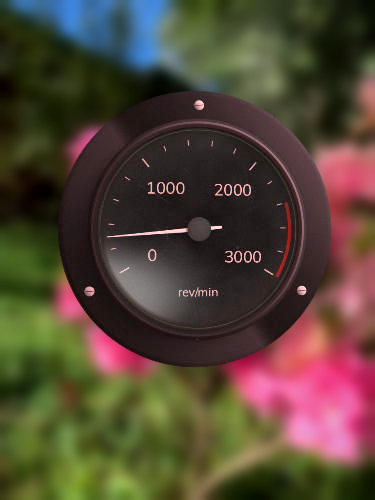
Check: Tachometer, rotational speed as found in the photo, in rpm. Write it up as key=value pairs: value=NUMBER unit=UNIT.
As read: value=300 unit=rpm
